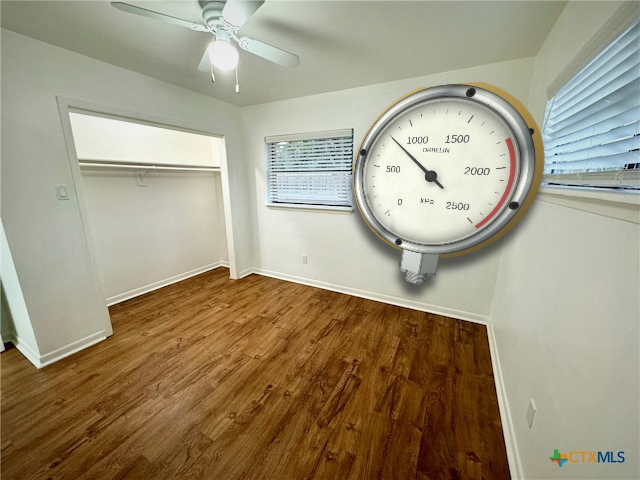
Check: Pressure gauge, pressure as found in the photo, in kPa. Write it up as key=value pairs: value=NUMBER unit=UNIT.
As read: value=800 unit=kPa
